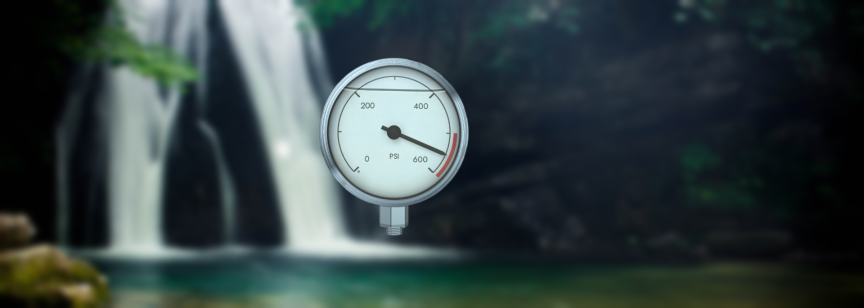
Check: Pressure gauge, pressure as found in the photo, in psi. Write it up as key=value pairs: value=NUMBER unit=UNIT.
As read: value=550 unit=psi
